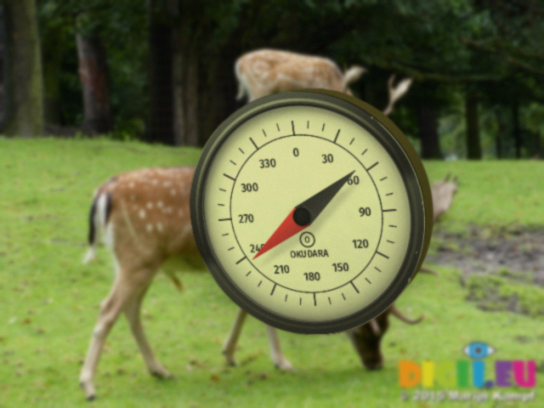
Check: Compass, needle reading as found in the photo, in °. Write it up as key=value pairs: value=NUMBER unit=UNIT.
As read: value=235 unit=°
